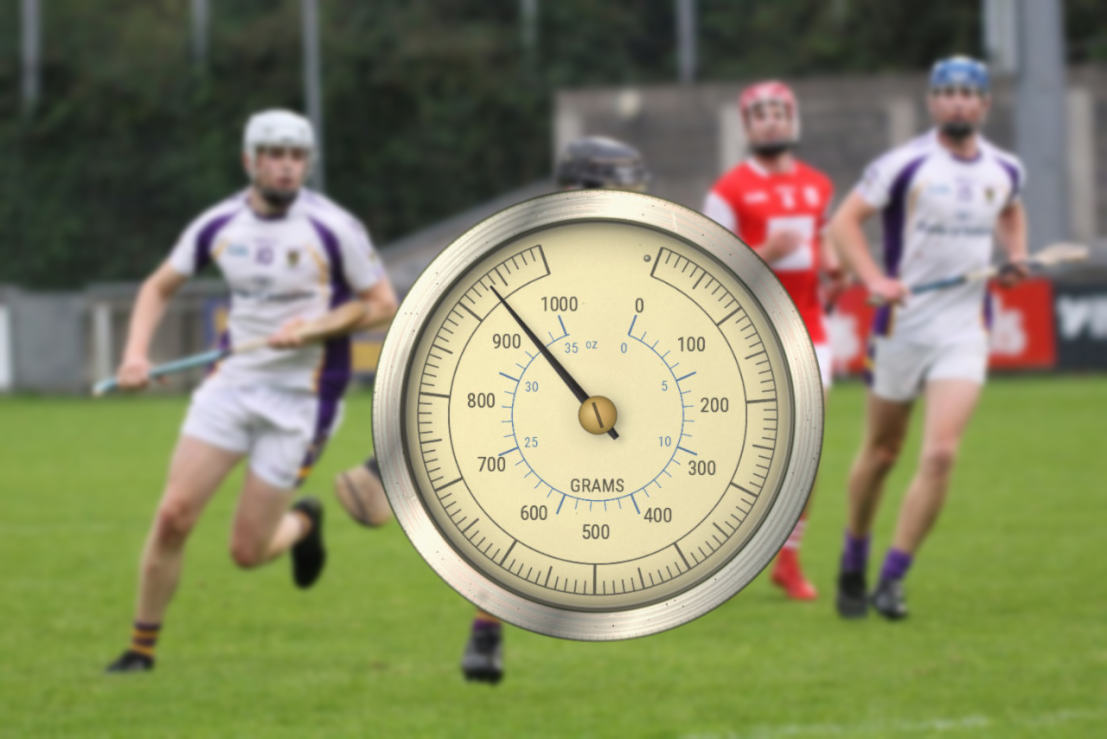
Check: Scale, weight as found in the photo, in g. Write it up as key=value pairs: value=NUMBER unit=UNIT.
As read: value=935 unit=g
